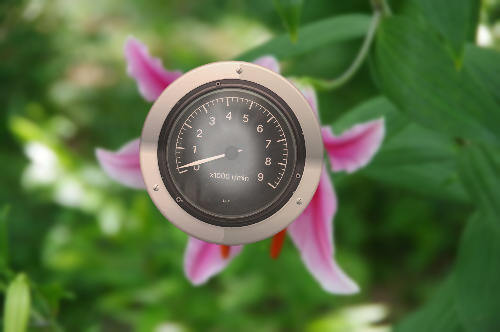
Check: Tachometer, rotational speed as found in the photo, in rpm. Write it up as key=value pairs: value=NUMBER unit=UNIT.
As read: value=200 unit=rpm
